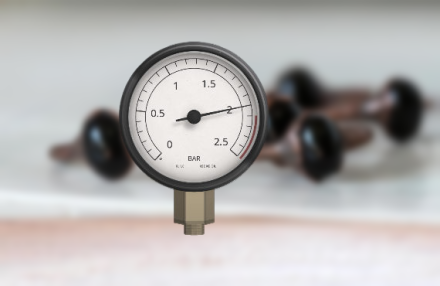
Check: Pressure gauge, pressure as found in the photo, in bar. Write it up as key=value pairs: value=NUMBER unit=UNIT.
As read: value=2 unit=bar
